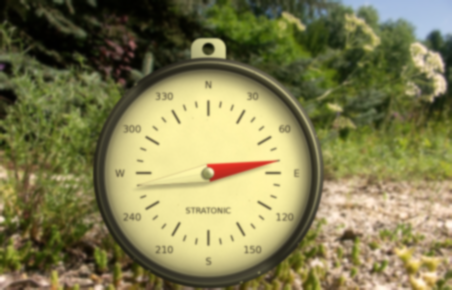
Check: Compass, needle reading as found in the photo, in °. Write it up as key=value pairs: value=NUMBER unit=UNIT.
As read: value=80 unit=°
